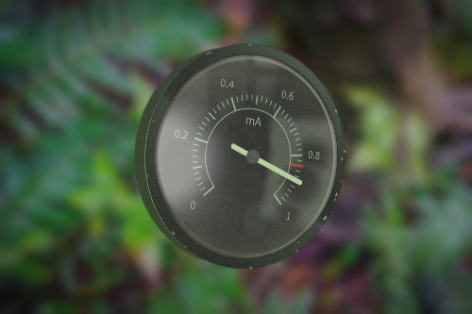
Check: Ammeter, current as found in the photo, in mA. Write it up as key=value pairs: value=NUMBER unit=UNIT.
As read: value=0.9 unit=mA
